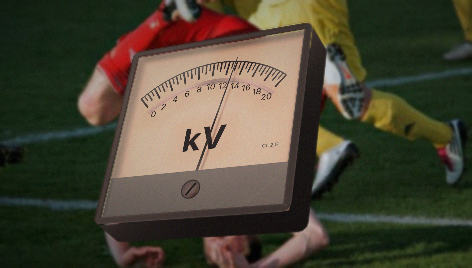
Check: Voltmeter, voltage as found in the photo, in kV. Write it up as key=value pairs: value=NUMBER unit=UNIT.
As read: value=13 unit=kV
